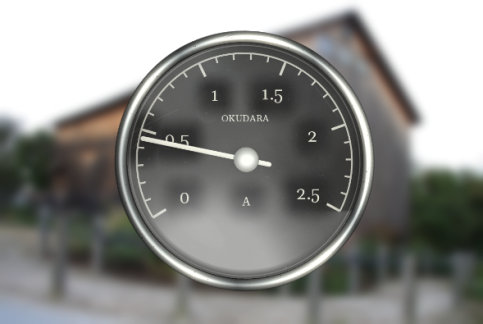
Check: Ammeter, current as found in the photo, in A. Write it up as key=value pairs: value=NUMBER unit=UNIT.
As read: value=0.45 unit=A
